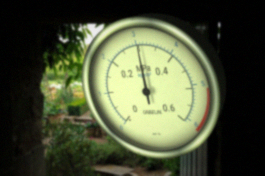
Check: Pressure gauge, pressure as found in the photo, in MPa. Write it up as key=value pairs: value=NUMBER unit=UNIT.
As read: value=0.3 unit=MPa
